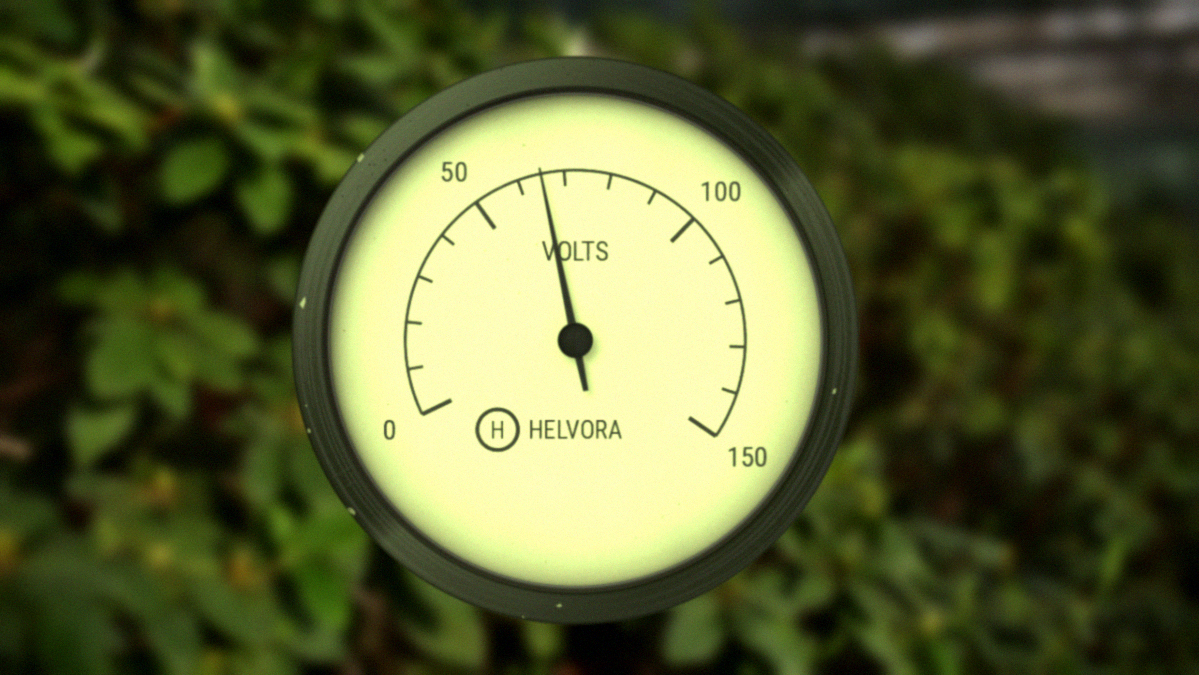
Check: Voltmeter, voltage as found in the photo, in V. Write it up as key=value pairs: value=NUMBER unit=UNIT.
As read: value=65 unit=V
